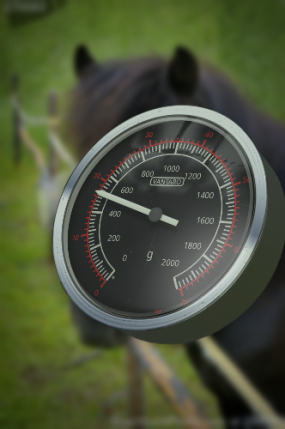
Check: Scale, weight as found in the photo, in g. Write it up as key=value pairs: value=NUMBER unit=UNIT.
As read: value=500 unit=g
